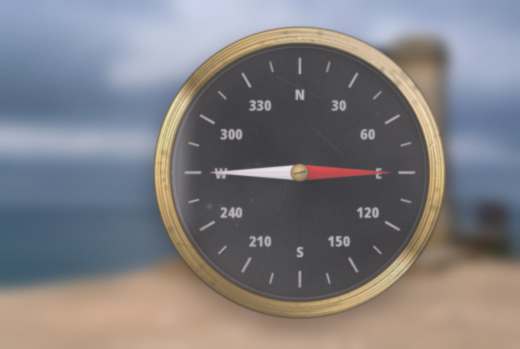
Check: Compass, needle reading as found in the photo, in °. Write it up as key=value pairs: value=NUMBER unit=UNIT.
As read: value=90 unit=°
